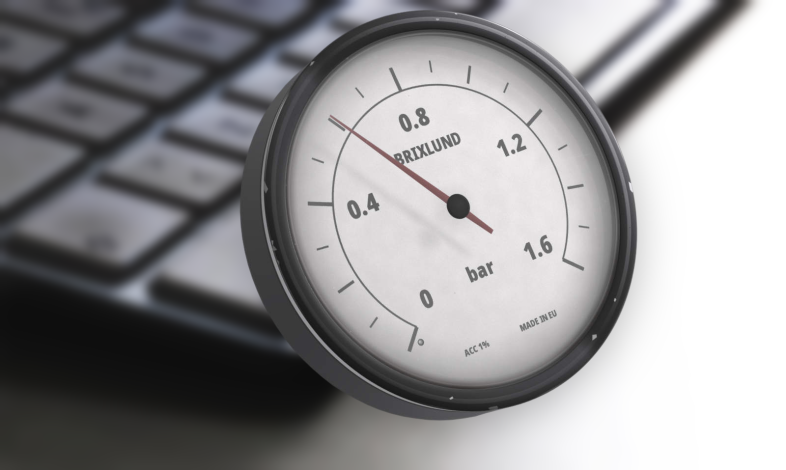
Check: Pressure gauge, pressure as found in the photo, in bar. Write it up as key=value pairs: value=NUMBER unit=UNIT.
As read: value=0.6 unit=bar
